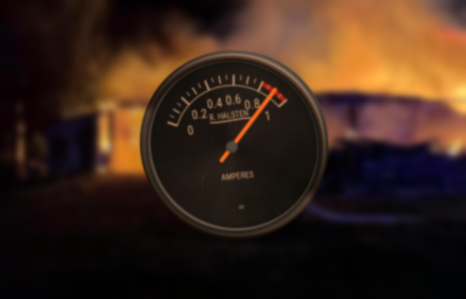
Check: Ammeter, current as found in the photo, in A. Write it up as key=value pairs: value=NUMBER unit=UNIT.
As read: value=0.9 unit=A
